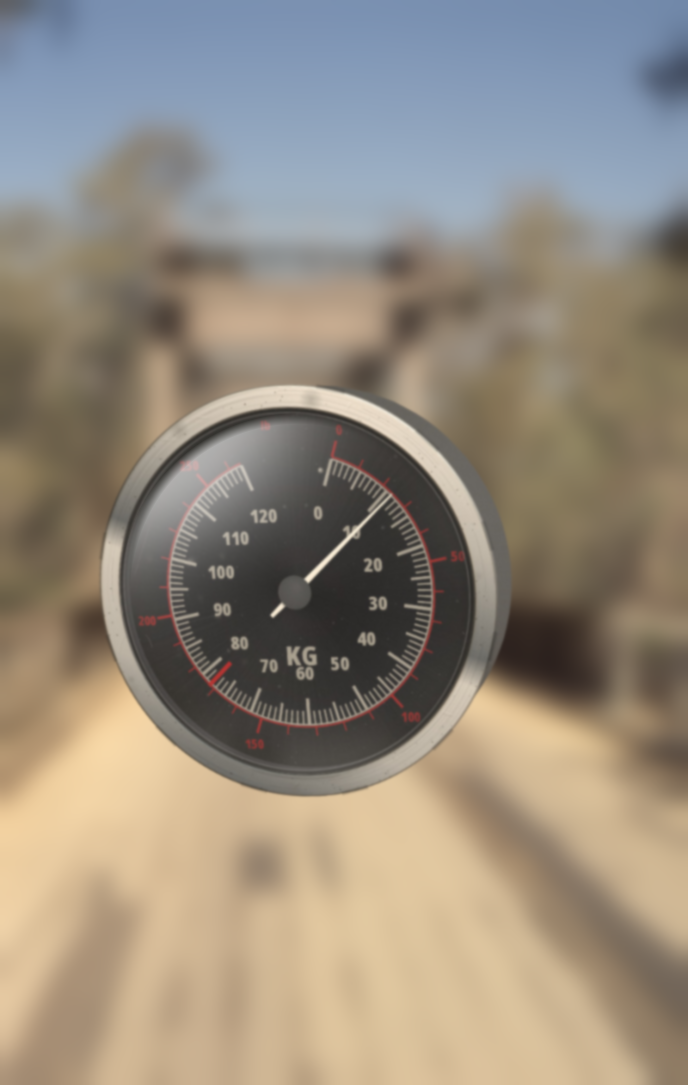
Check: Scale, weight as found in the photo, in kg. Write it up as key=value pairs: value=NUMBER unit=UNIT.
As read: value=11 unit=kg
